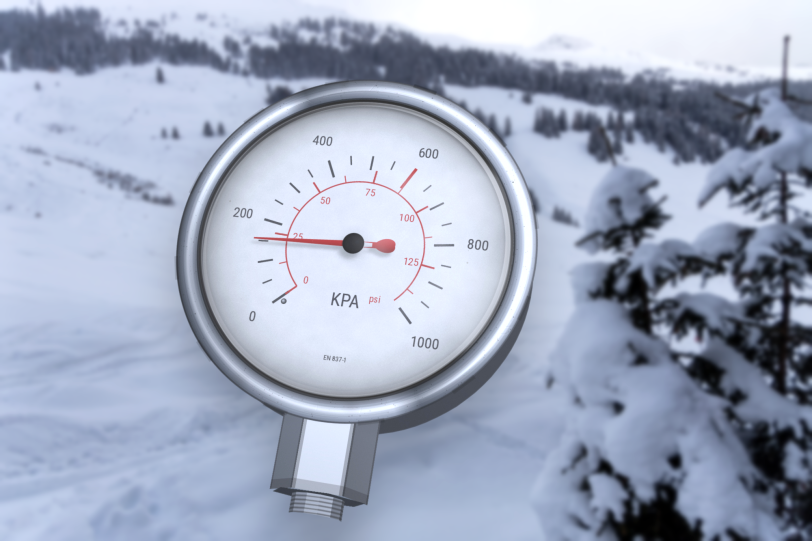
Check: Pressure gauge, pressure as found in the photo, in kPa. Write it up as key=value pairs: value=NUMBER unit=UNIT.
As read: value=150 unit=kPa
